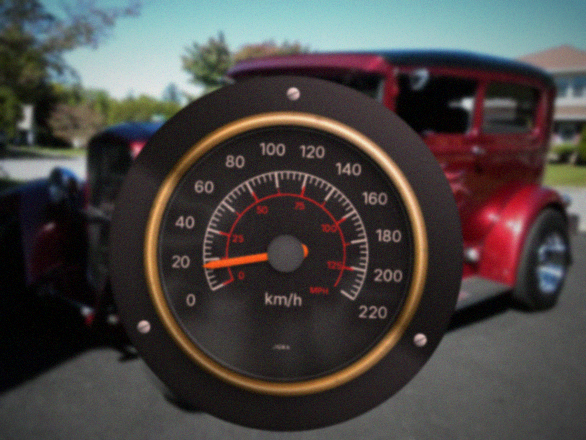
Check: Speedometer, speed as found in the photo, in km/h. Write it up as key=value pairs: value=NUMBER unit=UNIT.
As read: value=16 unit=km/h
